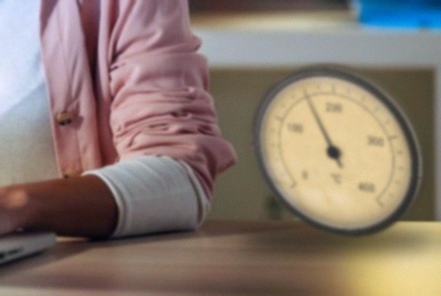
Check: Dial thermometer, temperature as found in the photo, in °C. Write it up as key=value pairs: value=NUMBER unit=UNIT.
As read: value=160 unit=°C
